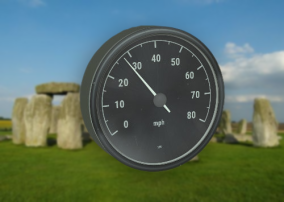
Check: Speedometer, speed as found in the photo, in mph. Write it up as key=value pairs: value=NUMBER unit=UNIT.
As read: value=27.5 unit=mph
